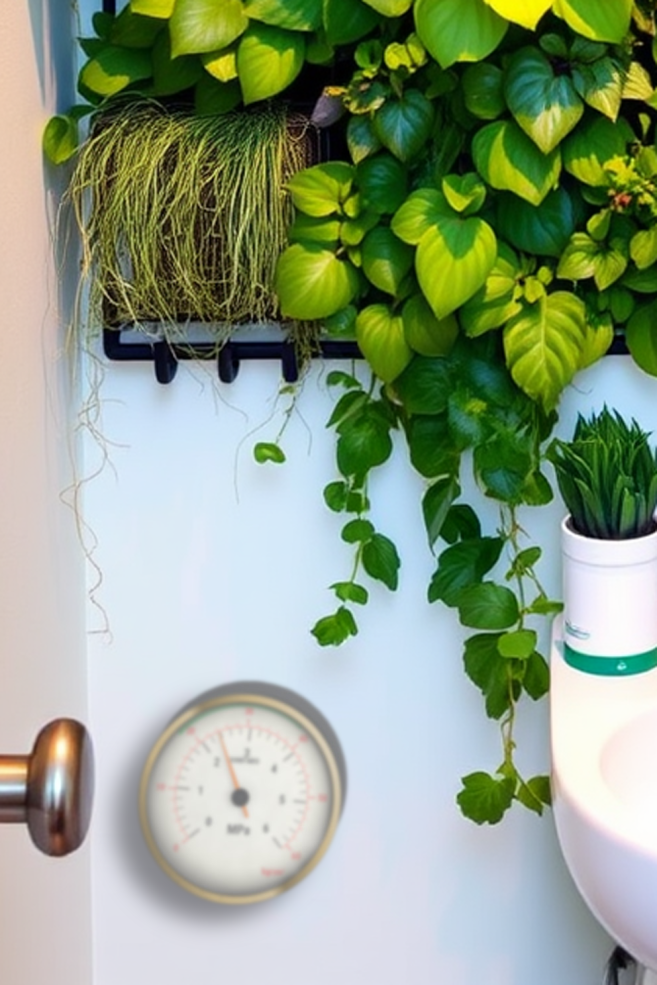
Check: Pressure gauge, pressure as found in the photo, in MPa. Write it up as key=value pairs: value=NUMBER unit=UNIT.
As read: value=2.4 unit=MPa
